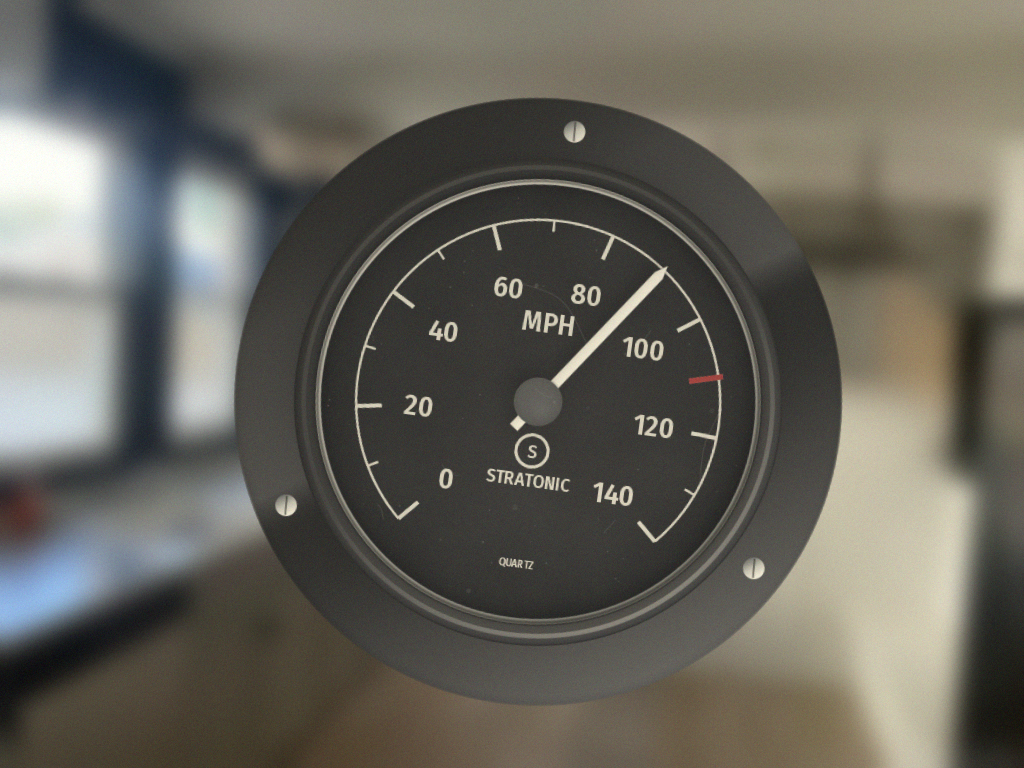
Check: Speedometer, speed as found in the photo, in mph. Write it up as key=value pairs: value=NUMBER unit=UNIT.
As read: value=90 unit=mph
